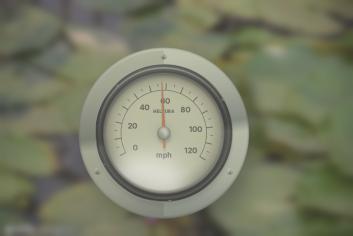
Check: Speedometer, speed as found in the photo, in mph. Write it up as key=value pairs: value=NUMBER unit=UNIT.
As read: value=57.5 unit=mph
